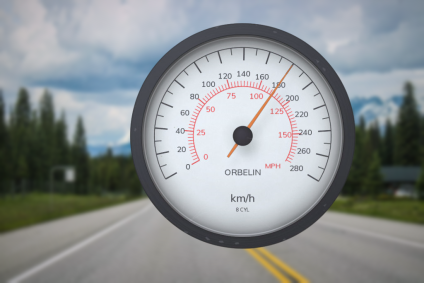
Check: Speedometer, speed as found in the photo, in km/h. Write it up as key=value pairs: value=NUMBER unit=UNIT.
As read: value=180 unit=km/h
